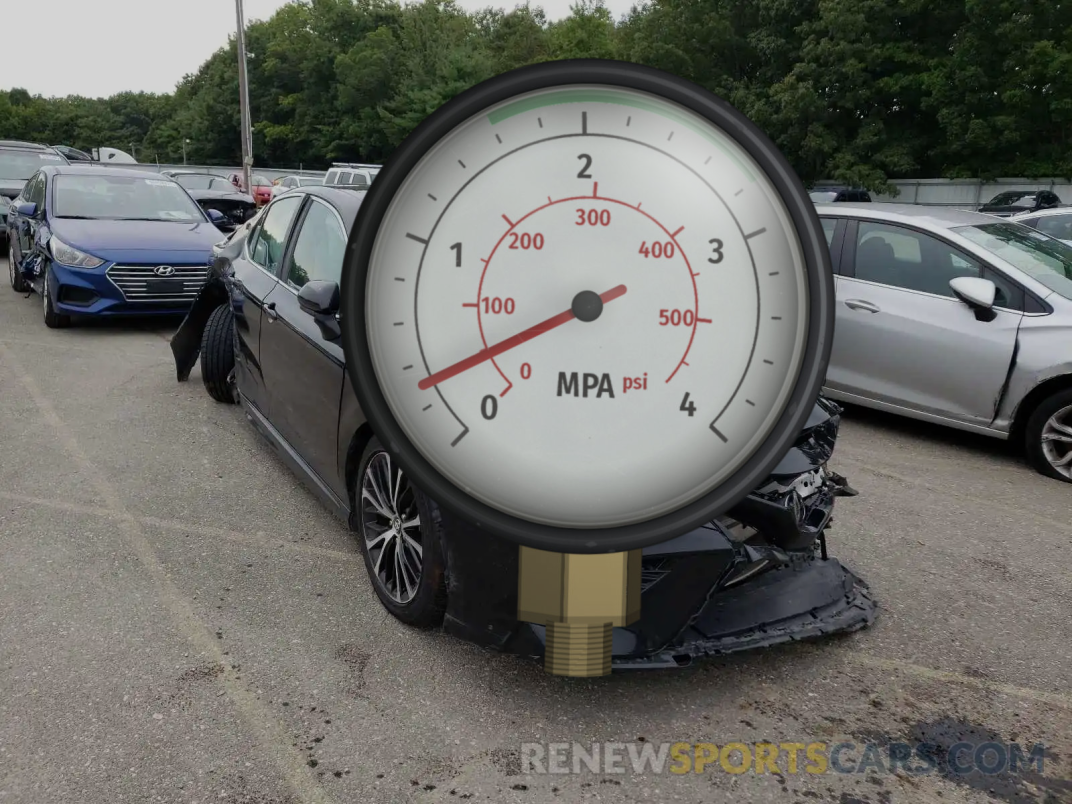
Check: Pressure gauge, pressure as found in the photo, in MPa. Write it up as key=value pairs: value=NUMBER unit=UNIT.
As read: value=0.3 unit=MPa
